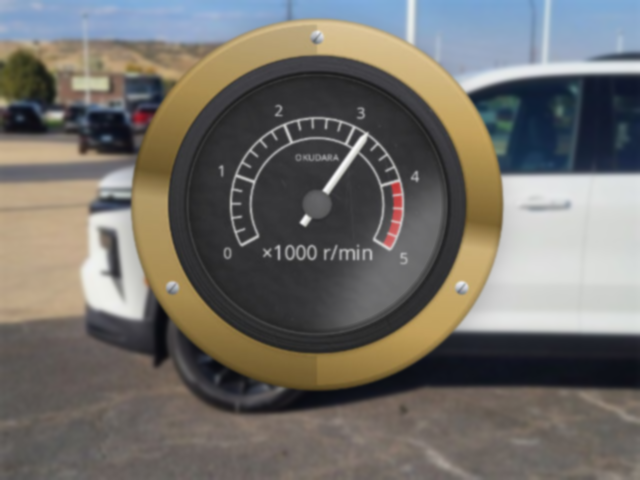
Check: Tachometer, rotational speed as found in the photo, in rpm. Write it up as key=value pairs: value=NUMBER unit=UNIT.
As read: value=3200 unit=rpm
